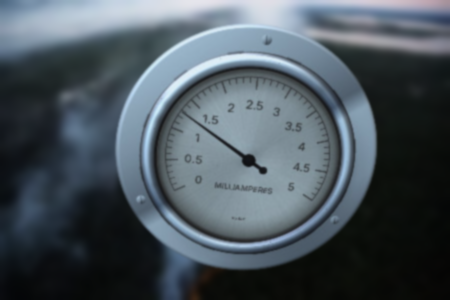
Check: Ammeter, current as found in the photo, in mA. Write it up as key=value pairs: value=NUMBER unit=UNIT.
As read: value=1.3 unit=mA
